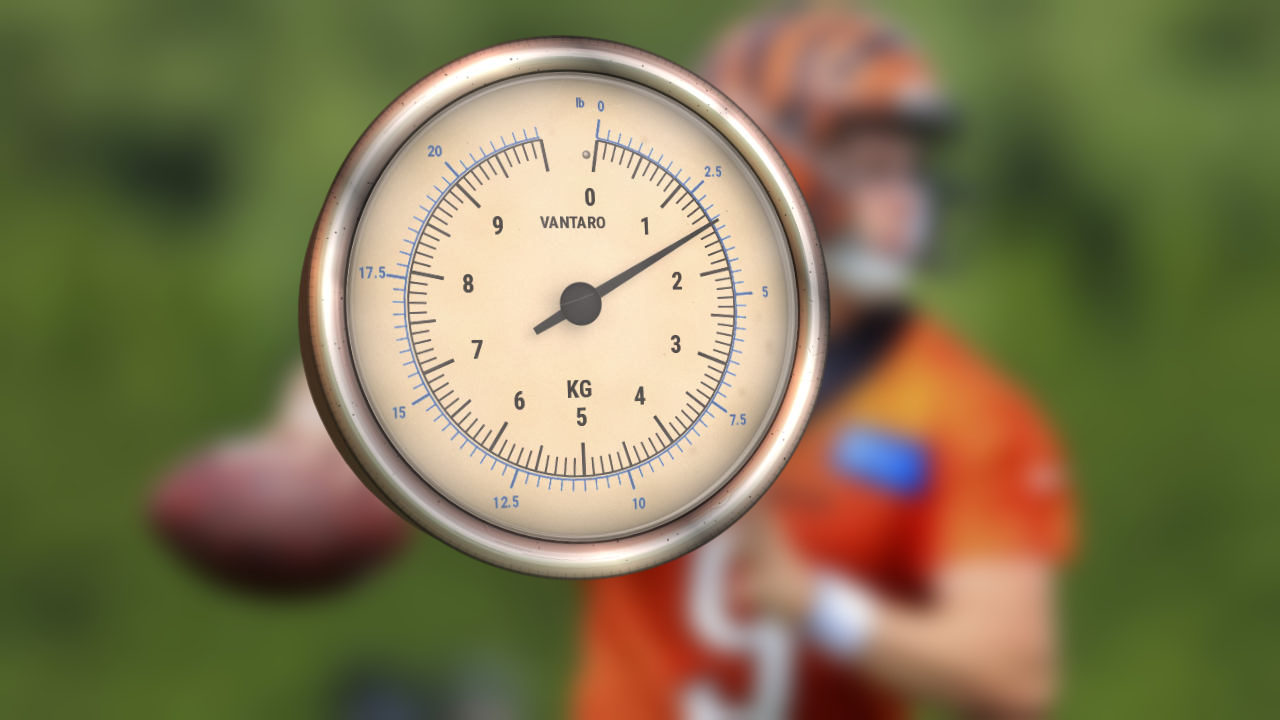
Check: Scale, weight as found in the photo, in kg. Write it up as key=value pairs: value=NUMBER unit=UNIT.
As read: value=1.5 unit=kg
